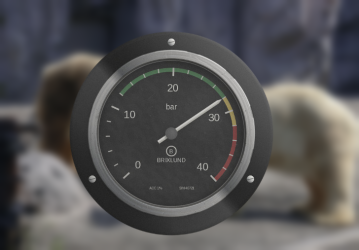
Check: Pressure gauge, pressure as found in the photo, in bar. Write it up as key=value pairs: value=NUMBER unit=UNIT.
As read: value=28 unit=bar
